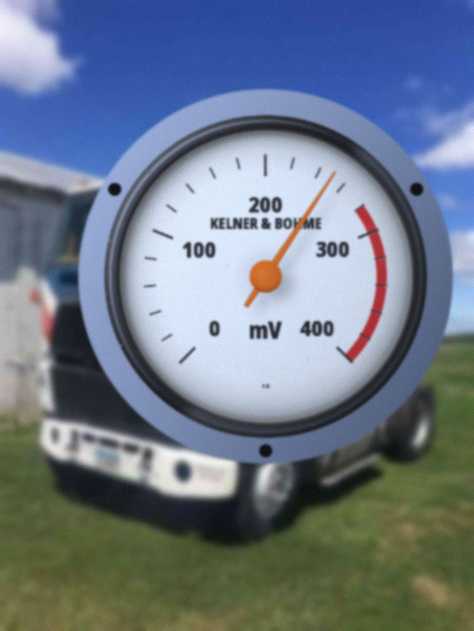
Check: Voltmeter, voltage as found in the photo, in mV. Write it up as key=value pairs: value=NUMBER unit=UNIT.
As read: value=250 unit=mV
